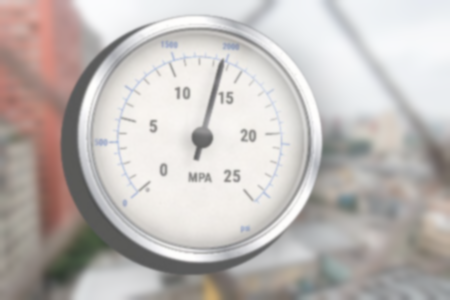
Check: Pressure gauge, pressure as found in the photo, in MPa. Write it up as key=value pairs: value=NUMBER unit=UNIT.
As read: value=13.5 unit=MPa
